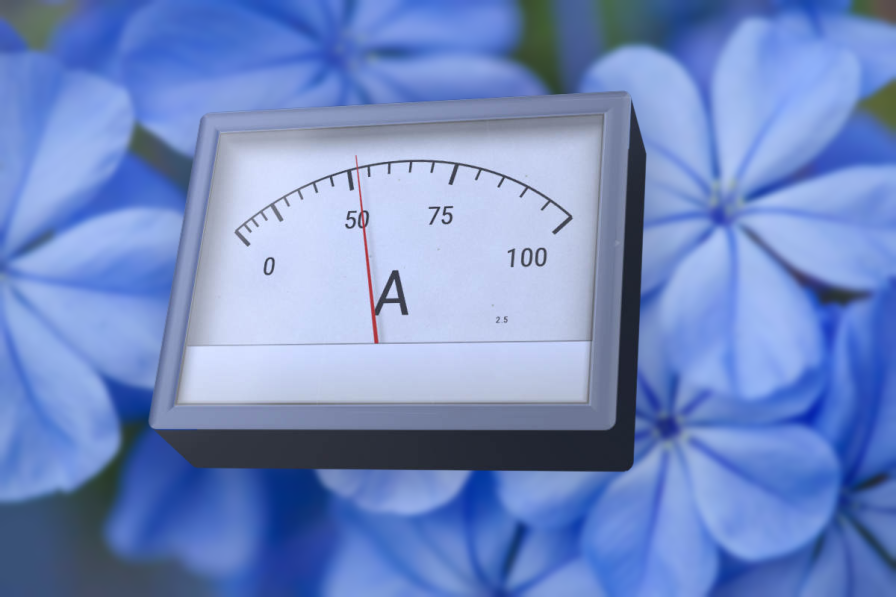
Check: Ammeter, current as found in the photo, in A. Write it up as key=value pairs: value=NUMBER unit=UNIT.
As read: value=52.5 unit=A
